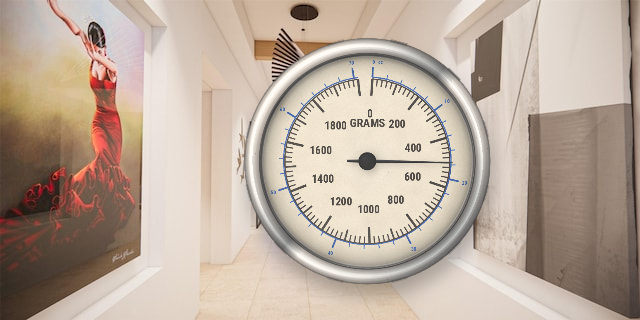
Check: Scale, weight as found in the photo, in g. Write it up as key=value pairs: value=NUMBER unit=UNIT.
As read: value=500 unit=g
